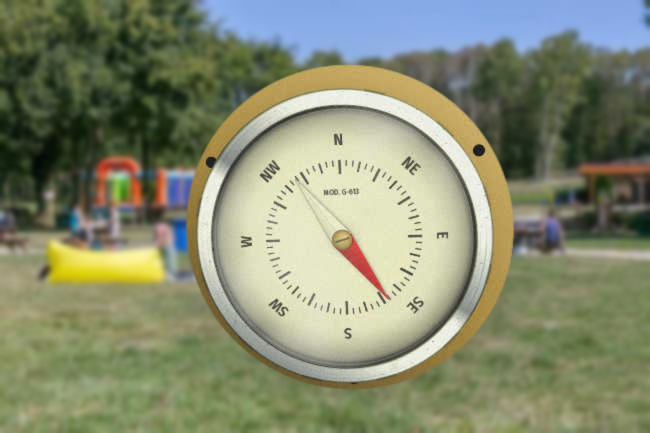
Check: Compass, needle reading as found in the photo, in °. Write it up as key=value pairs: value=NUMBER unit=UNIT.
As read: value=145 unit=°
